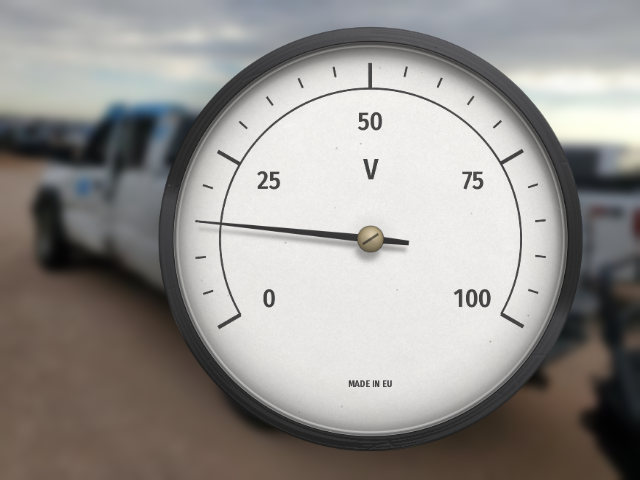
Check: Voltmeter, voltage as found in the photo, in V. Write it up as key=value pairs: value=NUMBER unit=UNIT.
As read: value=15 unit=V
